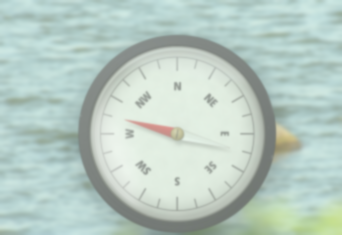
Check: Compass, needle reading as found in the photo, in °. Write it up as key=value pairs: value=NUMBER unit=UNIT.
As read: value=285 unit=°
